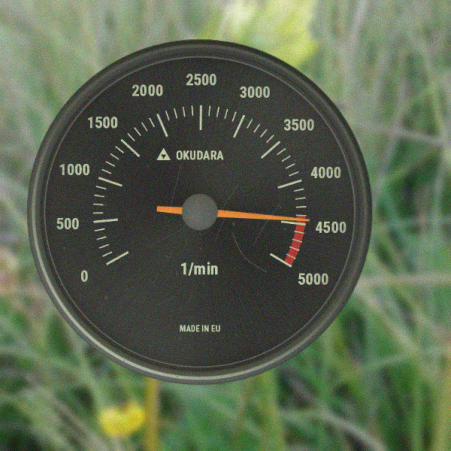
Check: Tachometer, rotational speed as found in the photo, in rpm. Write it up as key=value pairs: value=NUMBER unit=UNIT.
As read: value=4450 unit=rpm
